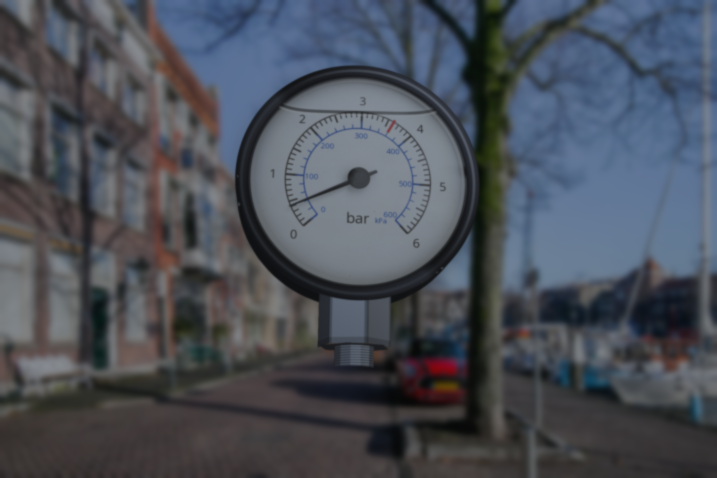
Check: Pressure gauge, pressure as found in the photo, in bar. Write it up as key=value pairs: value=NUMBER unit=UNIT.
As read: value=0.4 unit=bar
